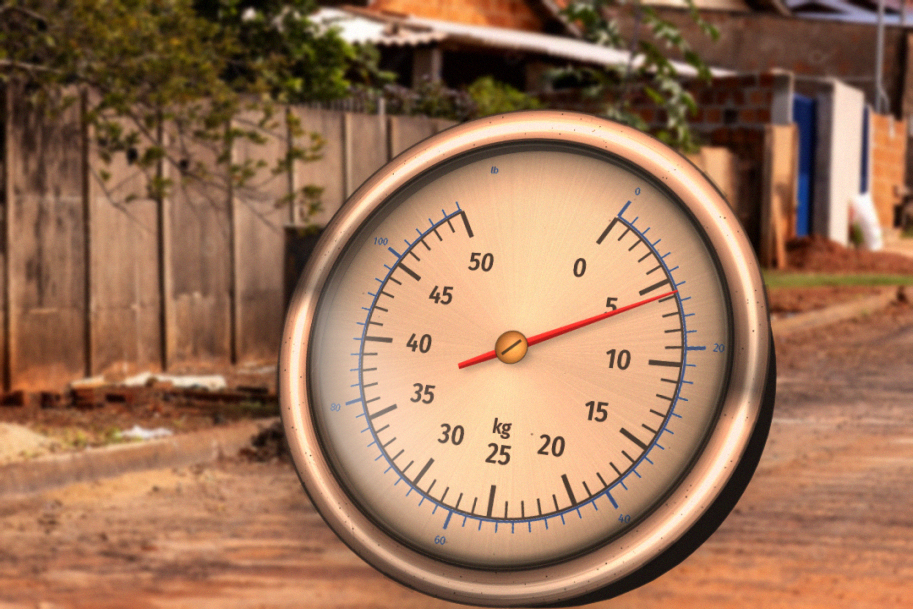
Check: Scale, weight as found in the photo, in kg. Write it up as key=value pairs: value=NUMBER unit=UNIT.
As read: value=6 unit=kg
